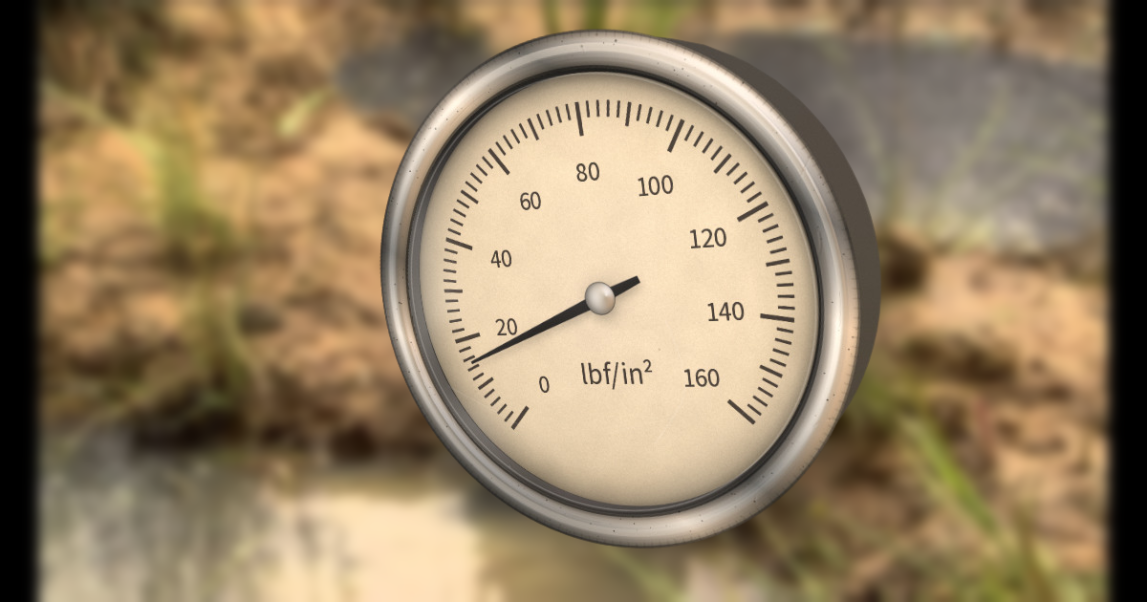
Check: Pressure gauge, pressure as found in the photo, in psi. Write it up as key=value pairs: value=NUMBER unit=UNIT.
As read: value=15 unit=psi
